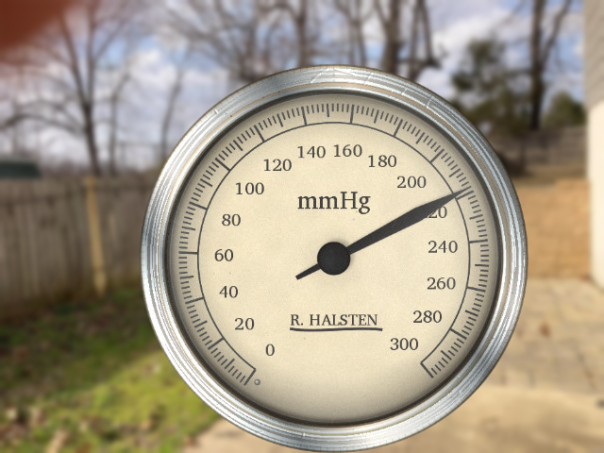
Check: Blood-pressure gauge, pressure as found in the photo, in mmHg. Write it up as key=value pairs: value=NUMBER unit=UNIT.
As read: value=218 unit=mmHg
